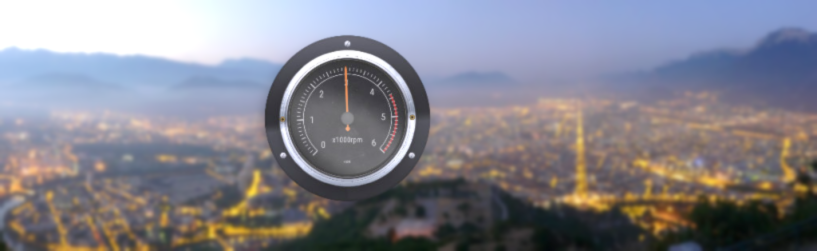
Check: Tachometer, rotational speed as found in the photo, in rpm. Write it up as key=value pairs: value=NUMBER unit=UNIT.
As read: value=3000 unit=rpm
